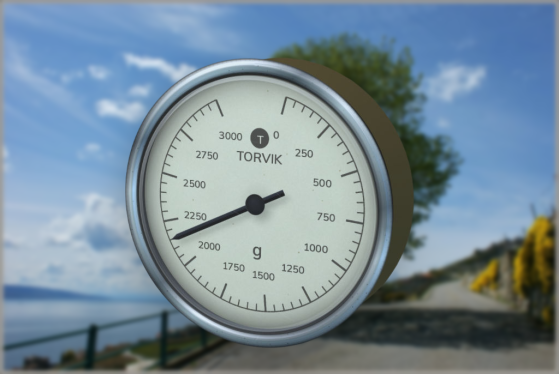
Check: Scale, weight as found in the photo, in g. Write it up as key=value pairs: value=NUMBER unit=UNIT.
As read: value=2150 unit=g
